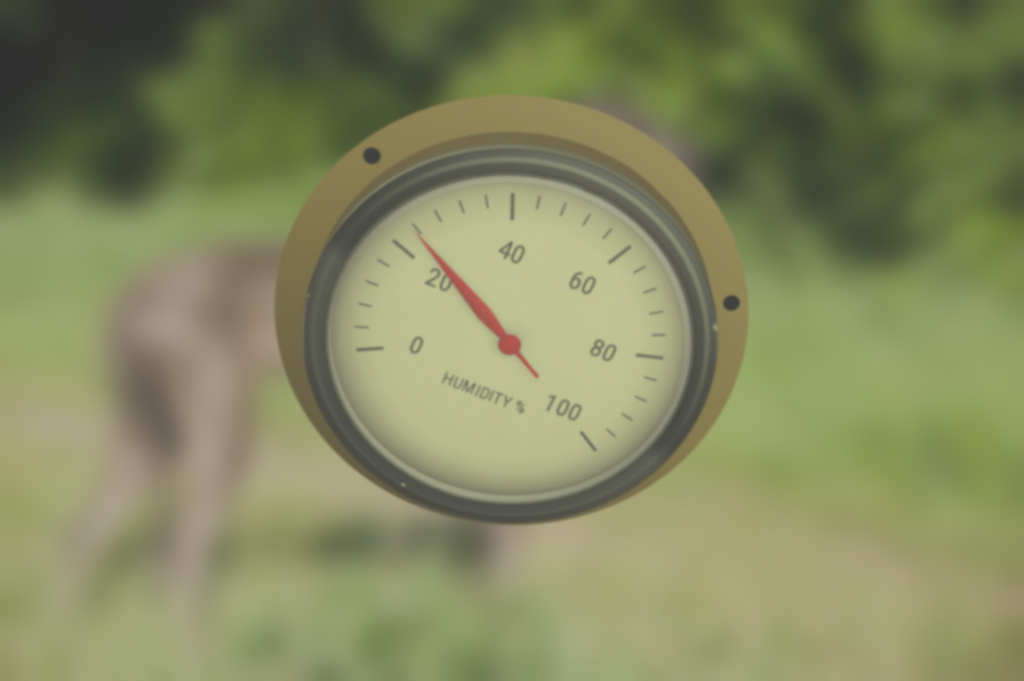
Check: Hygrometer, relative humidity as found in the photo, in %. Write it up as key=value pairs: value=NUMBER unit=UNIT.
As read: value=24 unit=%
